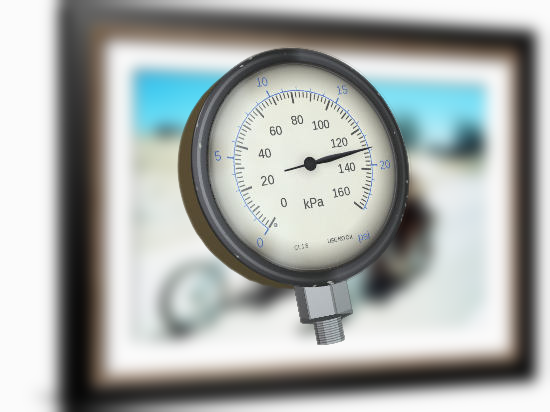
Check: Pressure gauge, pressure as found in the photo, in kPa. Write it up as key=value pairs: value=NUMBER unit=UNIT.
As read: value=130 unit=kPa
